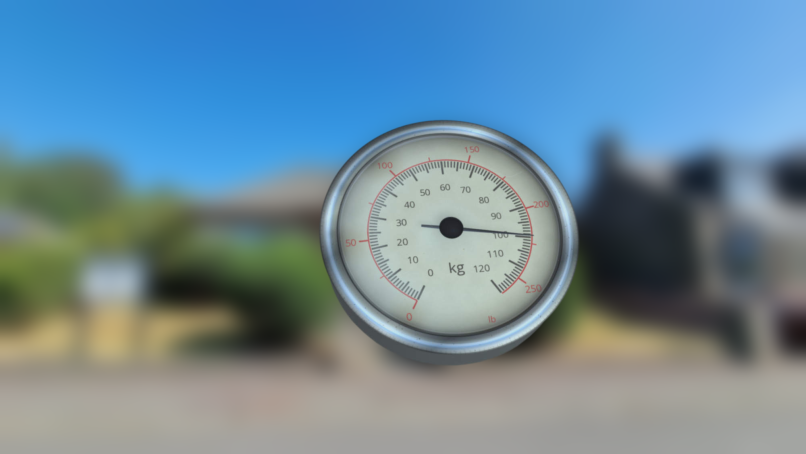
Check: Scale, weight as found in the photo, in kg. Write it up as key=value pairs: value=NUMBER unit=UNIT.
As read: value=100 unit=kg
